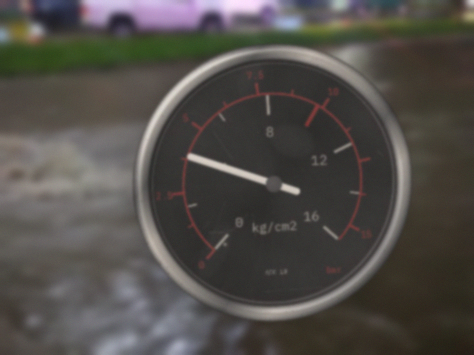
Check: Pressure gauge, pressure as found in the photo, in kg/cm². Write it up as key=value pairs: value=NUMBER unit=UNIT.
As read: value=4 unit=kg/cm²
